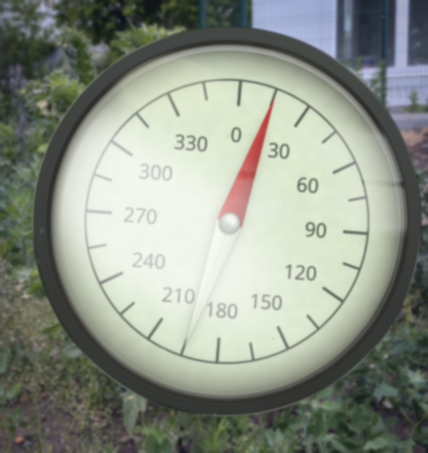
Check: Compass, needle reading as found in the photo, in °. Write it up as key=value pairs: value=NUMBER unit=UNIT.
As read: value=15 unit=°
